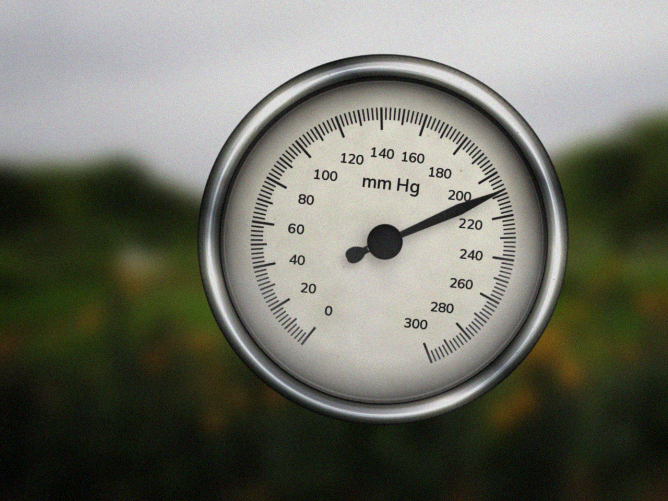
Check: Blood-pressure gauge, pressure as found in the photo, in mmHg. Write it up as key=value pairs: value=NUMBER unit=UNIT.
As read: value=208 unit=mmHg
